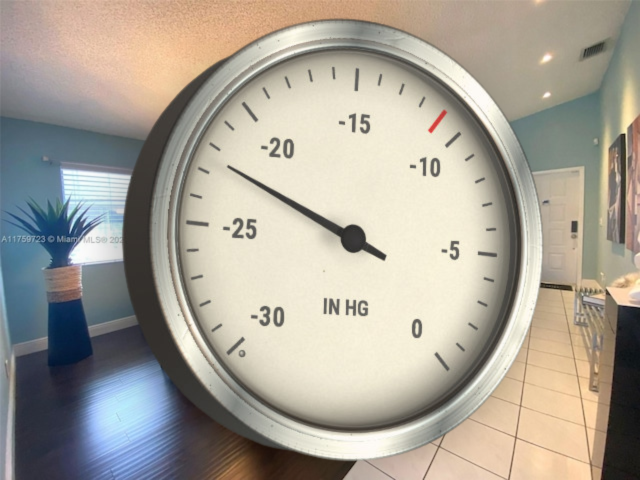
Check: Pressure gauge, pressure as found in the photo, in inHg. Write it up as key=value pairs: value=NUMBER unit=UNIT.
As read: value=-22.5 unit=inHg
